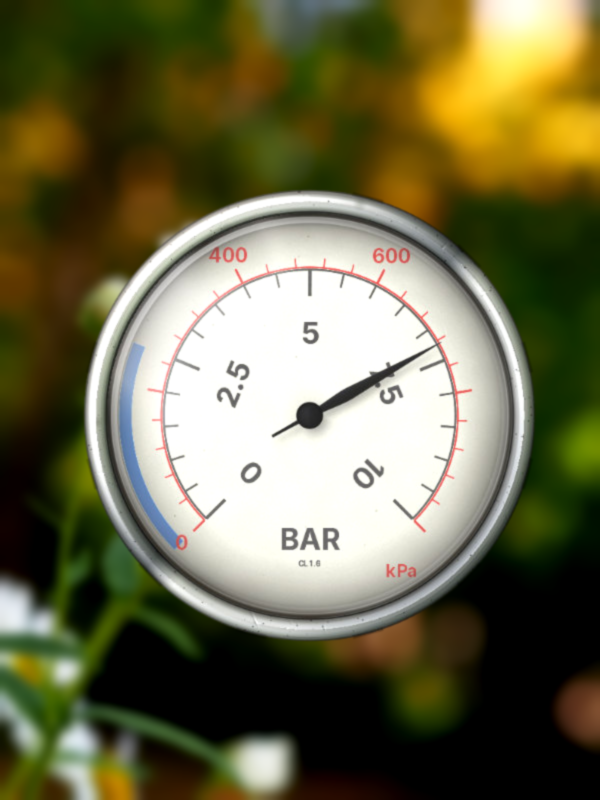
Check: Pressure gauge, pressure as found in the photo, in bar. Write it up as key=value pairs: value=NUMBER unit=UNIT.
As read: value=7.25 unit=bar
